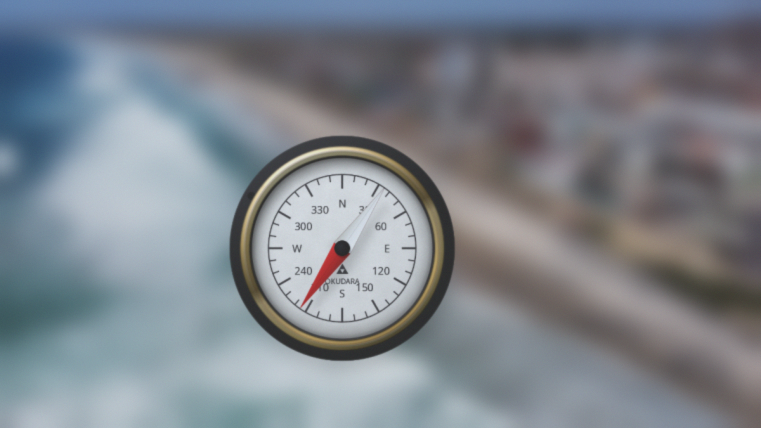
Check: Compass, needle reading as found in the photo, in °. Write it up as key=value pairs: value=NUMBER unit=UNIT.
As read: value=215 unit=°
